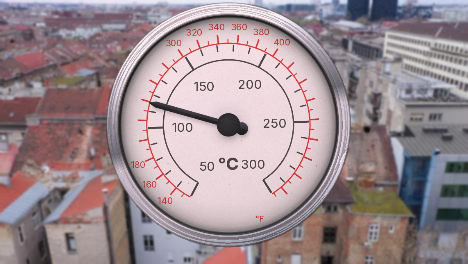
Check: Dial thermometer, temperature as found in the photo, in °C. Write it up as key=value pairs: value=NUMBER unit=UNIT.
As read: value=115 unit=°C
